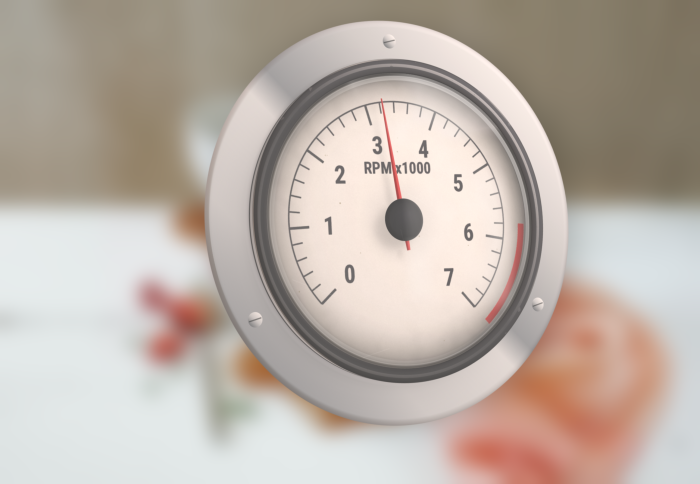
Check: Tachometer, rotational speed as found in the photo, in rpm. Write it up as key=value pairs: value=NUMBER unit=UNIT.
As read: value=3200 unit=rpm
